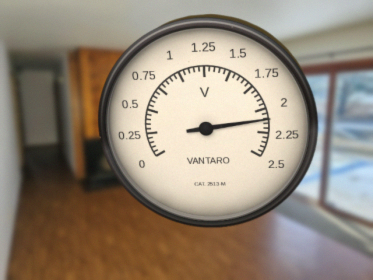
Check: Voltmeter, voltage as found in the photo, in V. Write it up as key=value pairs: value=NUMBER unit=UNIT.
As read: value=2.1 unit=V
